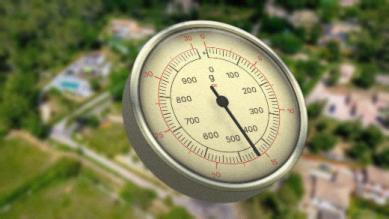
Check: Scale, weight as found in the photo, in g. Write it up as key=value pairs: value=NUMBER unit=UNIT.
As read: value=450 unit=g
